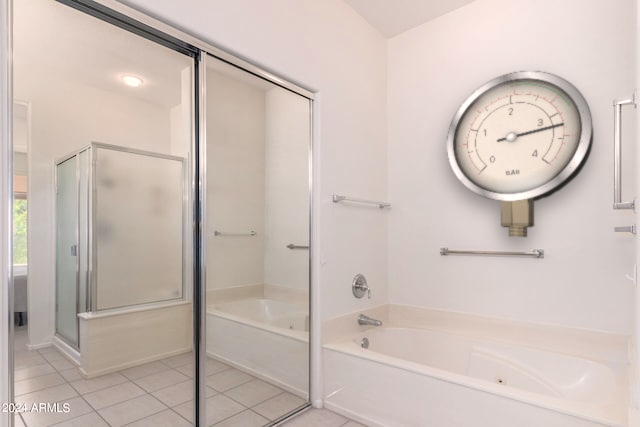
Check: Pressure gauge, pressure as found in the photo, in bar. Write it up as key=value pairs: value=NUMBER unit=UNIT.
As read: value=3.25 unit=bar
